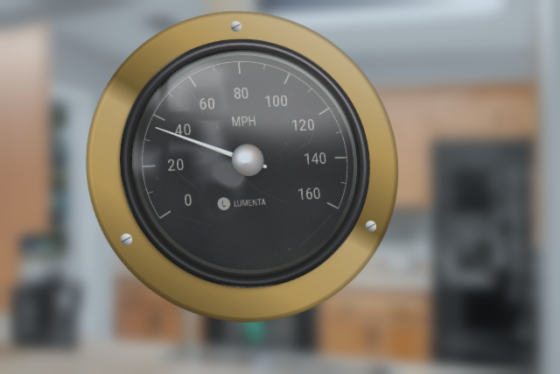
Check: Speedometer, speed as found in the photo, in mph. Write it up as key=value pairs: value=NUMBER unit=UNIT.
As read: value=35 unit=mph
